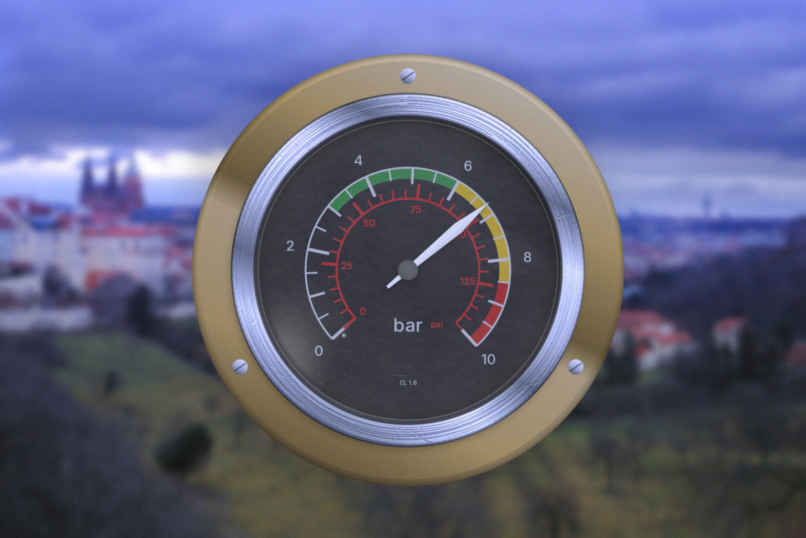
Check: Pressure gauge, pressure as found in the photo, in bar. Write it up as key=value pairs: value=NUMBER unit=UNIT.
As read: value=6.75 unit=bar
